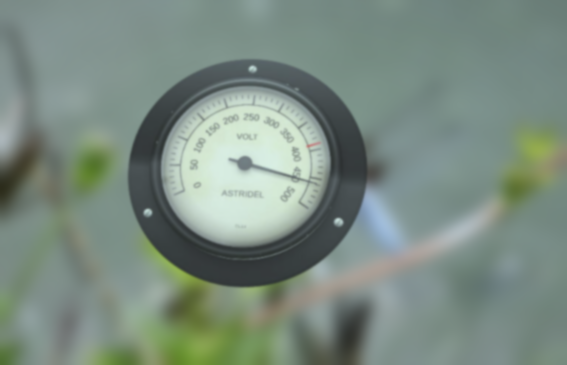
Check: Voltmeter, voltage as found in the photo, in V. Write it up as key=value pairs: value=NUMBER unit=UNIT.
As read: value=460 unit=V
